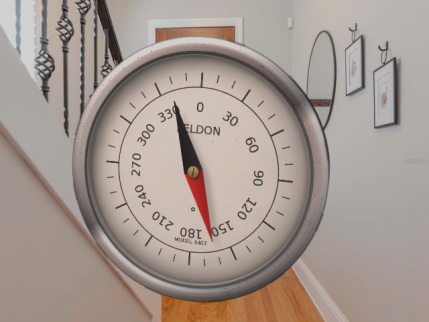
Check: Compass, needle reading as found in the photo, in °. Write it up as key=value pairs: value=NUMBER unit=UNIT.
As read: value=160 unit=°
